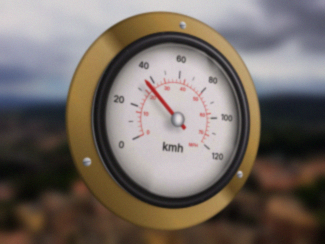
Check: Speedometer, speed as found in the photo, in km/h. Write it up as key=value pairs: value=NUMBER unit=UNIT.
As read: value=35 unit=km/h
